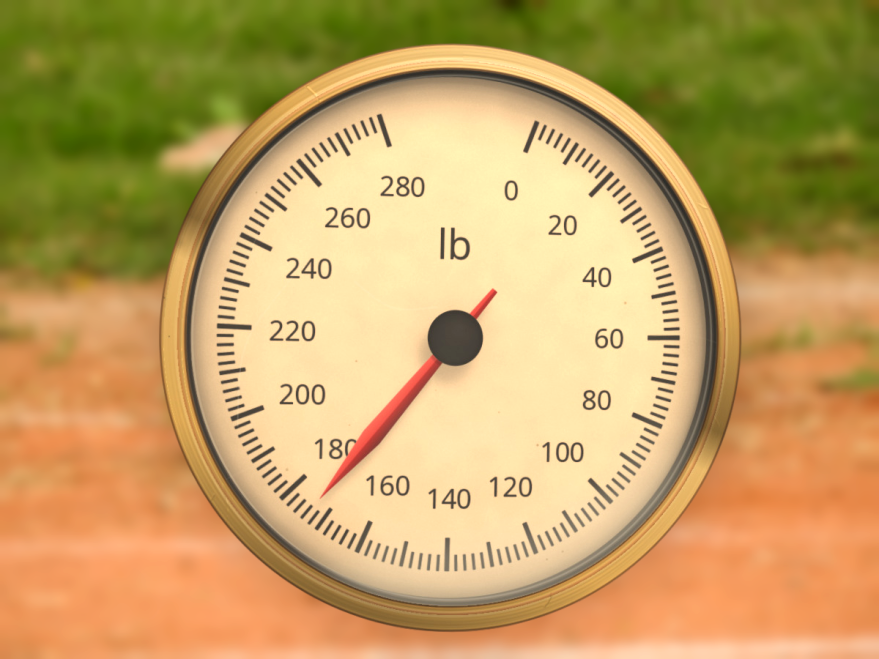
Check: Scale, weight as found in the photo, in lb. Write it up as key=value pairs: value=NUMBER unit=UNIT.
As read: value=174 unit=lb
